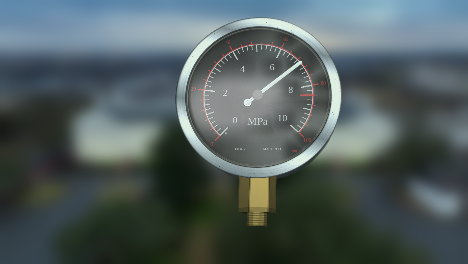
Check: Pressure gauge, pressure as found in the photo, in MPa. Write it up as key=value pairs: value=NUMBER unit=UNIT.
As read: value=7 unit=MPa
